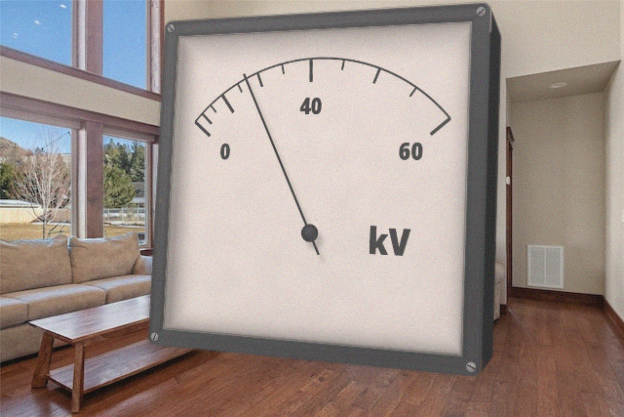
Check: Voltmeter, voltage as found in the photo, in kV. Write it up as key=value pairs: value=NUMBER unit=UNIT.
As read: value=27.5 unit=kV
